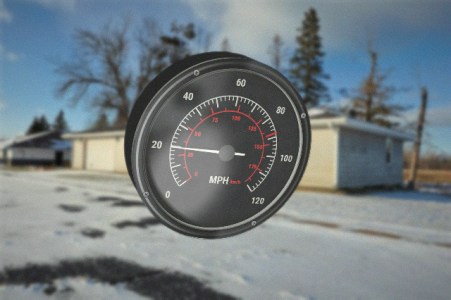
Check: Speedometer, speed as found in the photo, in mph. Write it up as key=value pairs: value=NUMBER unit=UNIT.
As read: value=20 unit=mph
